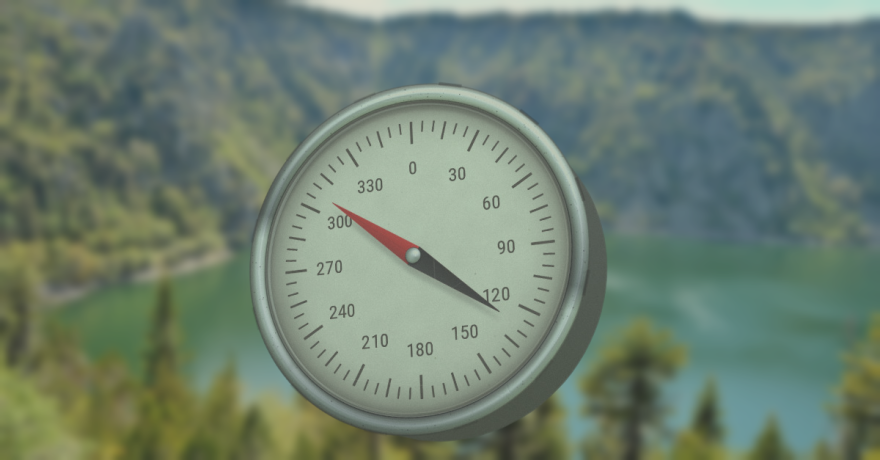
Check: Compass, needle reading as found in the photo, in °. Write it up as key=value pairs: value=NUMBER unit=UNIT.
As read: value=307.5 unit=°
